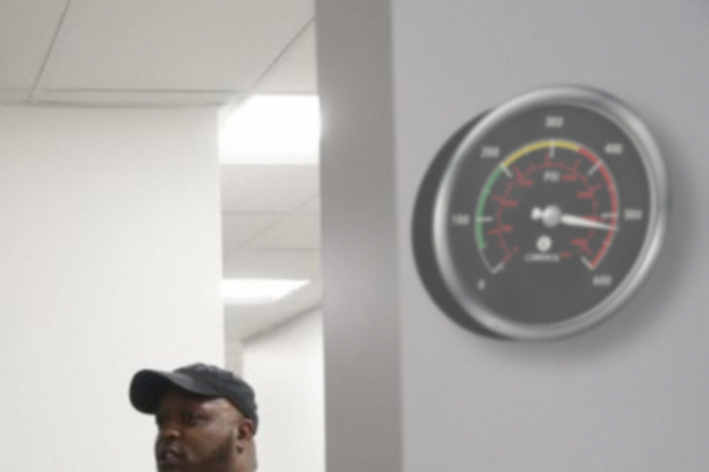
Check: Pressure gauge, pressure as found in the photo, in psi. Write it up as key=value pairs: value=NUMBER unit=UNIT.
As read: value=525 unit=psi
